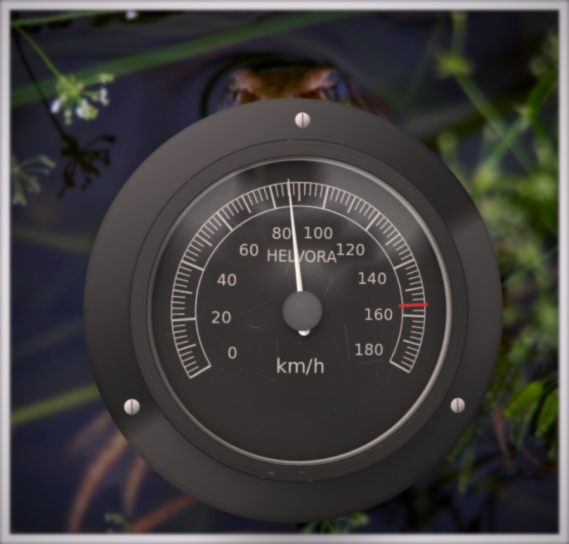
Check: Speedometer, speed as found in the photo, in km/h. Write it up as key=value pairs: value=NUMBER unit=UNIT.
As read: value=86 unit=km/h
